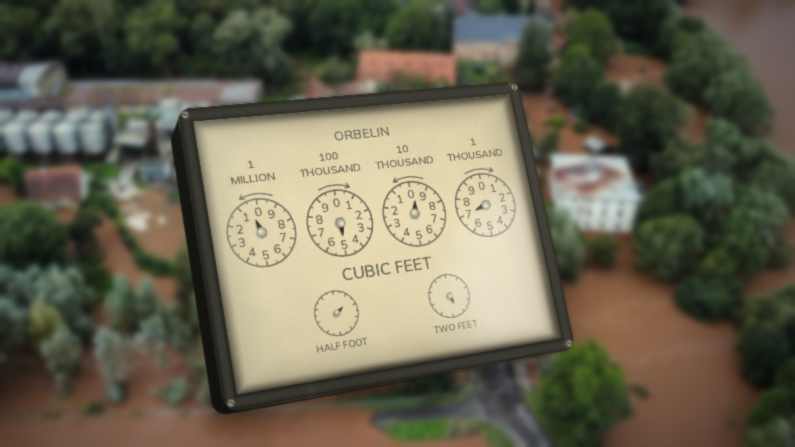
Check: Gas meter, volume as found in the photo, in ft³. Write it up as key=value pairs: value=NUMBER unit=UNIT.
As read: value=49700 unit=ft³
